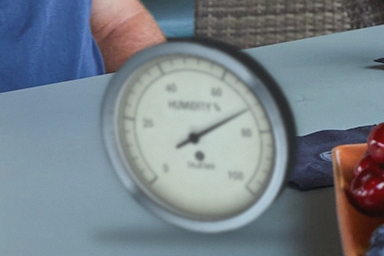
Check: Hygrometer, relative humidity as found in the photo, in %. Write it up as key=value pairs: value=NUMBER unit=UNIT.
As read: value=72 unit=%
